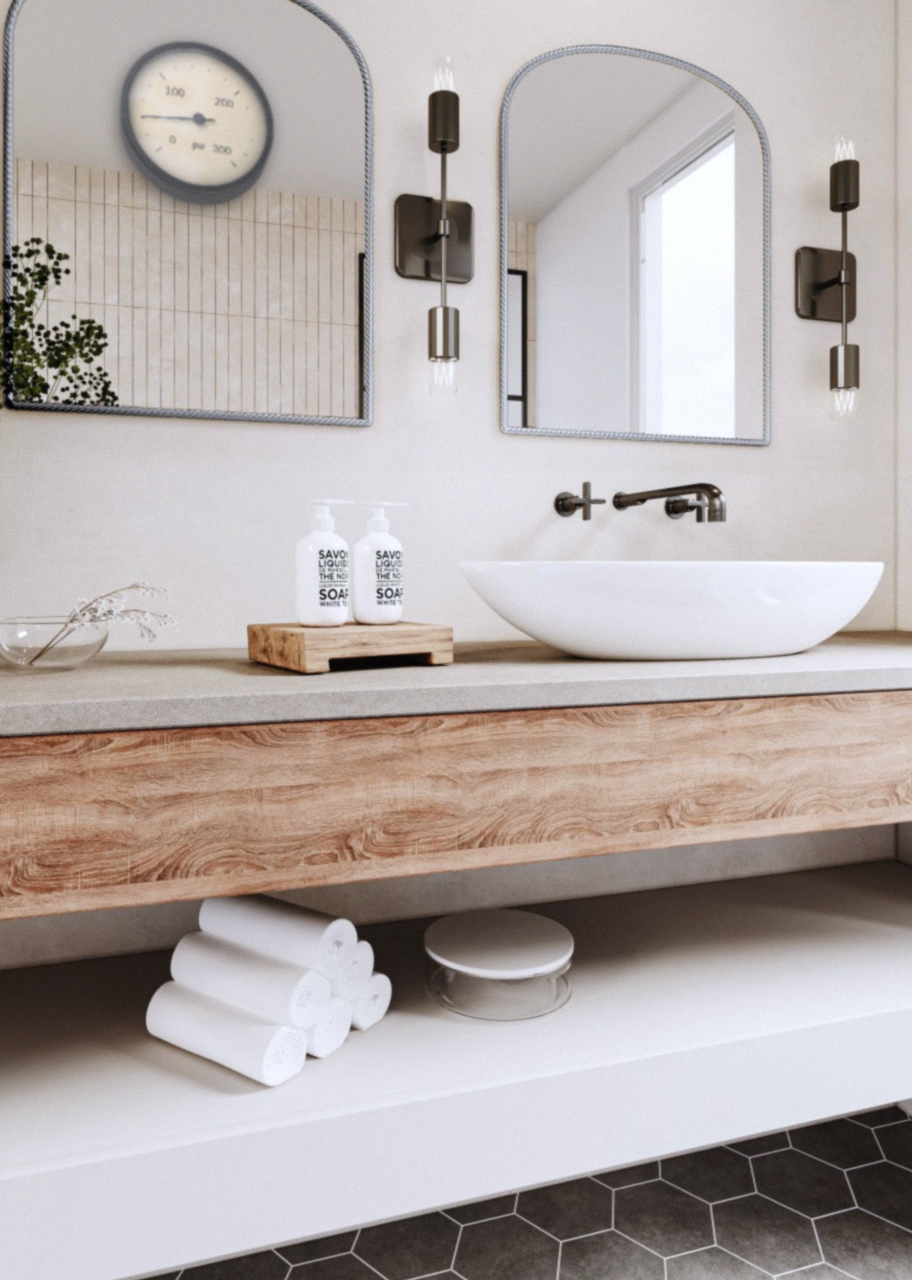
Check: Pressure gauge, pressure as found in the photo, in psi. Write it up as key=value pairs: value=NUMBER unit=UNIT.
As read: value=40 unit=psi
